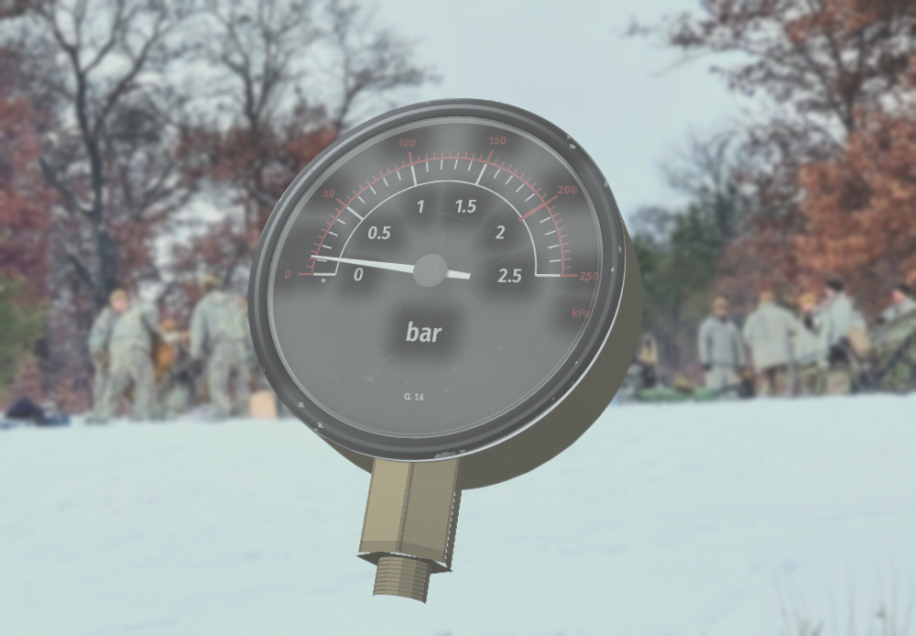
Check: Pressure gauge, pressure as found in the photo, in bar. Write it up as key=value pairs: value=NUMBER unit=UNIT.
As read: value=0.1 unit=bar
